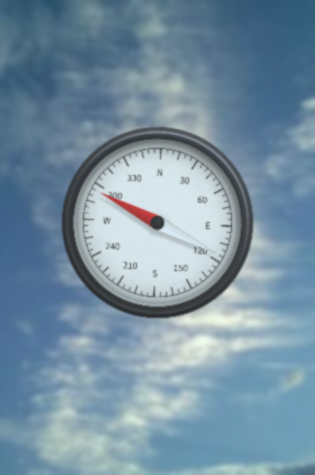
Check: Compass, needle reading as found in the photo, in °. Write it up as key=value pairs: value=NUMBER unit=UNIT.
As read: value=295 unit=°
